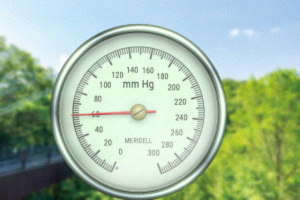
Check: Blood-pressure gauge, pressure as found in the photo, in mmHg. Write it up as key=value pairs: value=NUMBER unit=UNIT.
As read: value=60 unit=mmHg
